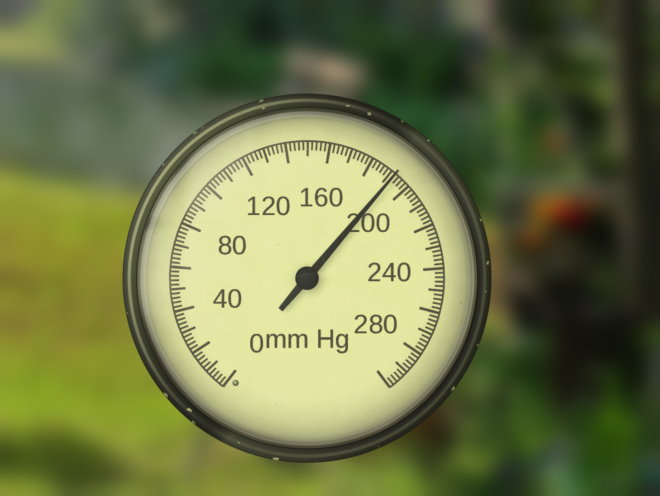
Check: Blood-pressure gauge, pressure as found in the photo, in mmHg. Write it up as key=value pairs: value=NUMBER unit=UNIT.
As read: value=192 unit=mmHg
